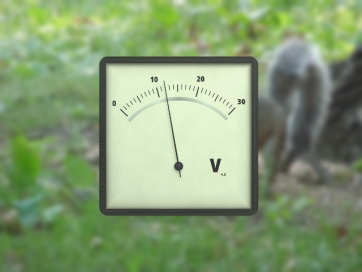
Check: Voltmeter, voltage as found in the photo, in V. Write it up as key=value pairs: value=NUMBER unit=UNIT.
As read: value=12 unit=V
